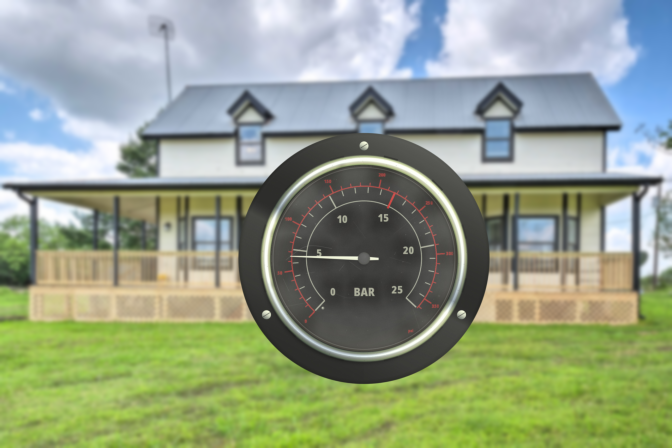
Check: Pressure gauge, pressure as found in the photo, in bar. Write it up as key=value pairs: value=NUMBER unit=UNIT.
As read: value=4.5 unit=bar
